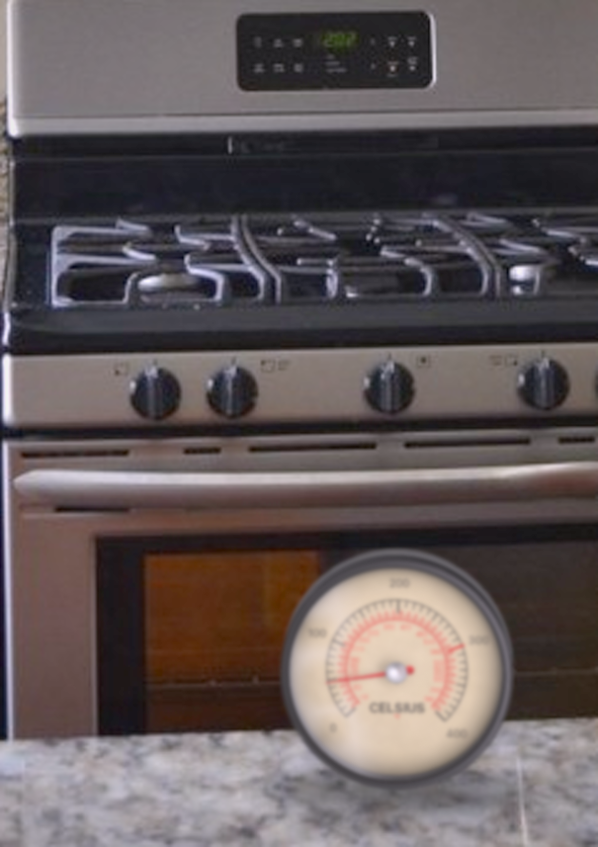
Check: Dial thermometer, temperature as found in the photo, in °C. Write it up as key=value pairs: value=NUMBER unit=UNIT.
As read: value=50 unit=°C
